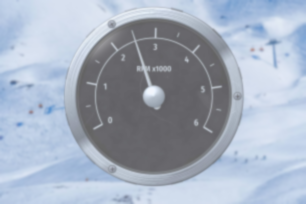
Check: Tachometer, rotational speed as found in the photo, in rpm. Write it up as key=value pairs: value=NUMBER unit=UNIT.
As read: value=2500 unit=rpm
